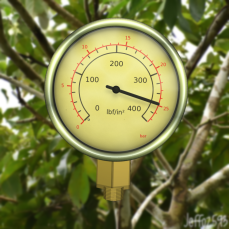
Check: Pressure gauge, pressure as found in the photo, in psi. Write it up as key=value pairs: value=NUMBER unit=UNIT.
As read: value=360 unit=psi
